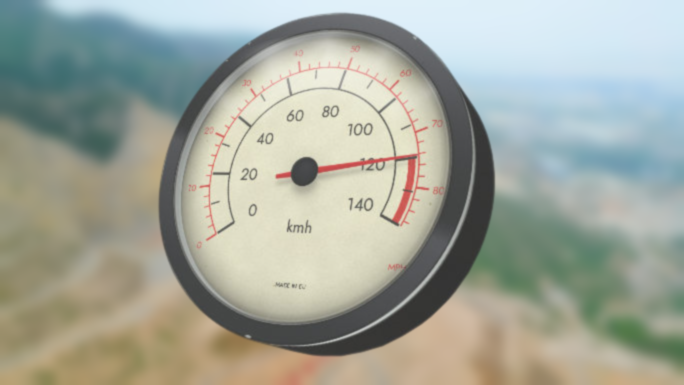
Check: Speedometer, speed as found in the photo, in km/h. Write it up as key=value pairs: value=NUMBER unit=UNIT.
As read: value=120 unit=km/h
